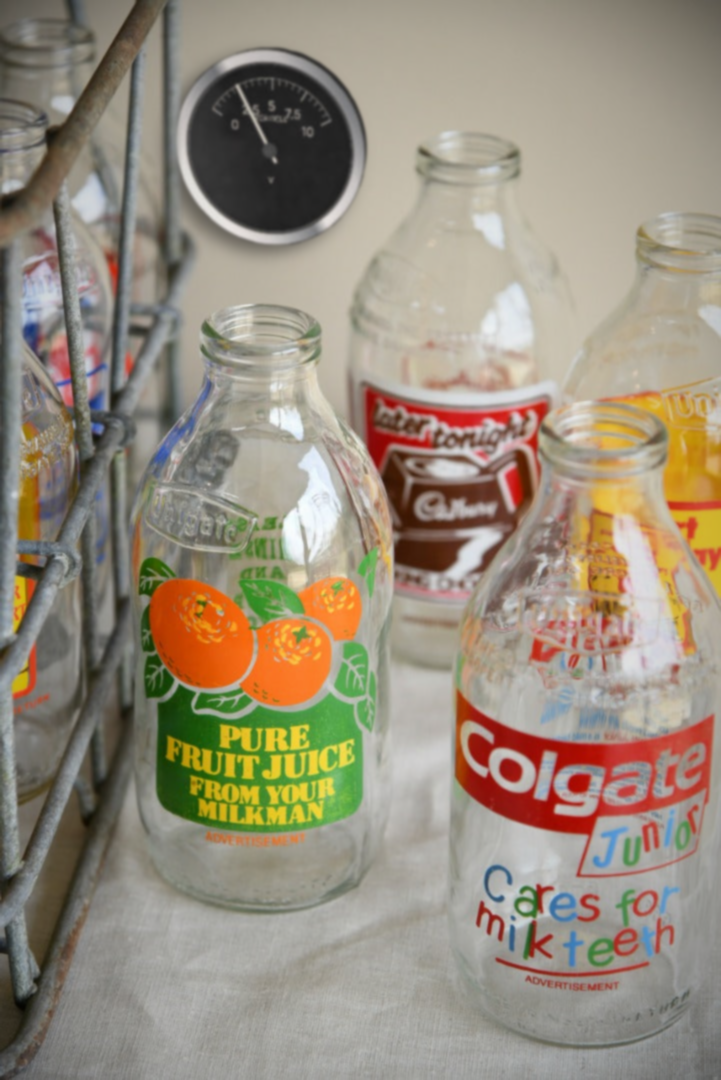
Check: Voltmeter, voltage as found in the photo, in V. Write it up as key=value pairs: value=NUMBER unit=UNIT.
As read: value=2.5 unit=V
